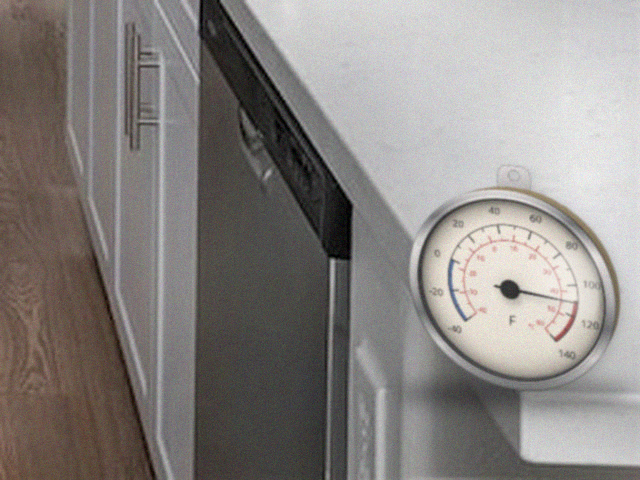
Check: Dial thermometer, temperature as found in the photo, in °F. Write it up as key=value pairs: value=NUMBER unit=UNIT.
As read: value=110 unit=°F
